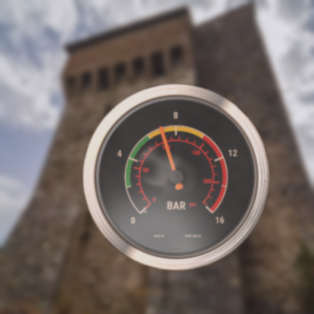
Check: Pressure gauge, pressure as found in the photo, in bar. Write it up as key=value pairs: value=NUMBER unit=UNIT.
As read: value=7 unit=bar
